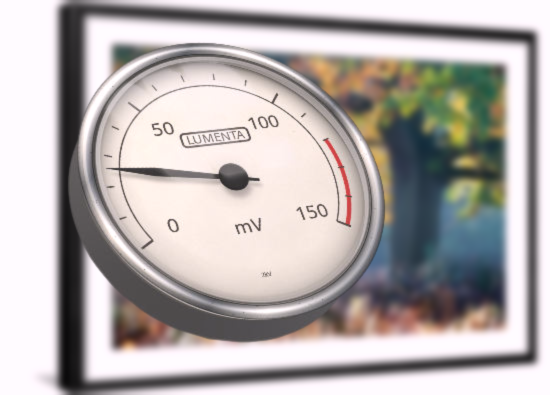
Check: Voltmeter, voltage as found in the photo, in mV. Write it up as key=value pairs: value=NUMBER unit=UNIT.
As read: value=25 unit=mV
